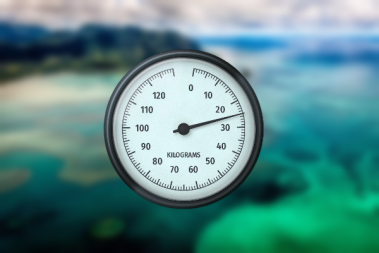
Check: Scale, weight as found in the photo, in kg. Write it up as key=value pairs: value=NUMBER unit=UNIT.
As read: value=25 unit=kg
